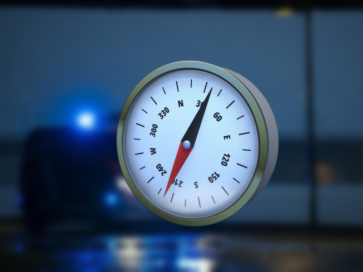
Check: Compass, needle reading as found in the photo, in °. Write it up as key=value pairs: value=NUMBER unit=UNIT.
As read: value=217.5 unit=°
